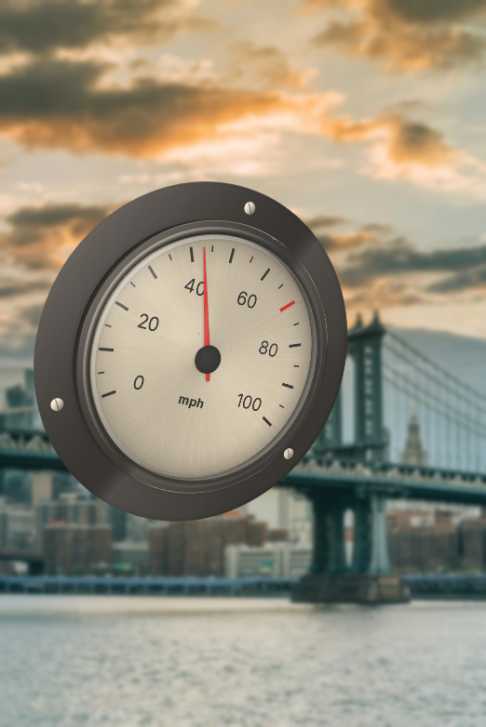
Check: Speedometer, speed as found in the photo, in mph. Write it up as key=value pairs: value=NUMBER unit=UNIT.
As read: value=42.5 unit=mph
